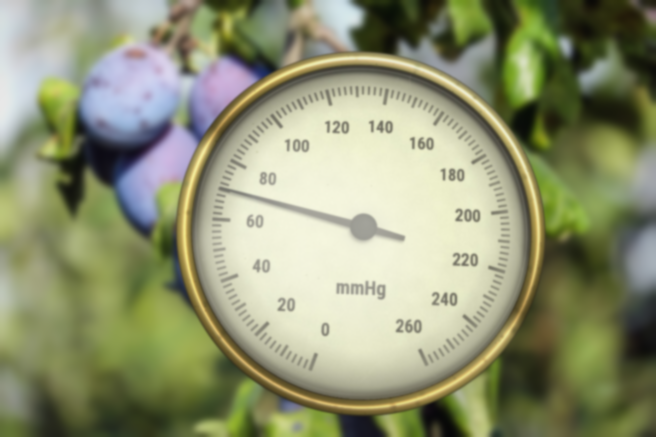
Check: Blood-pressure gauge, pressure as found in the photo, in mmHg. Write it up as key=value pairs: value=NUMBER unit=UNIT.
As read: value=70 unit=mmHg
